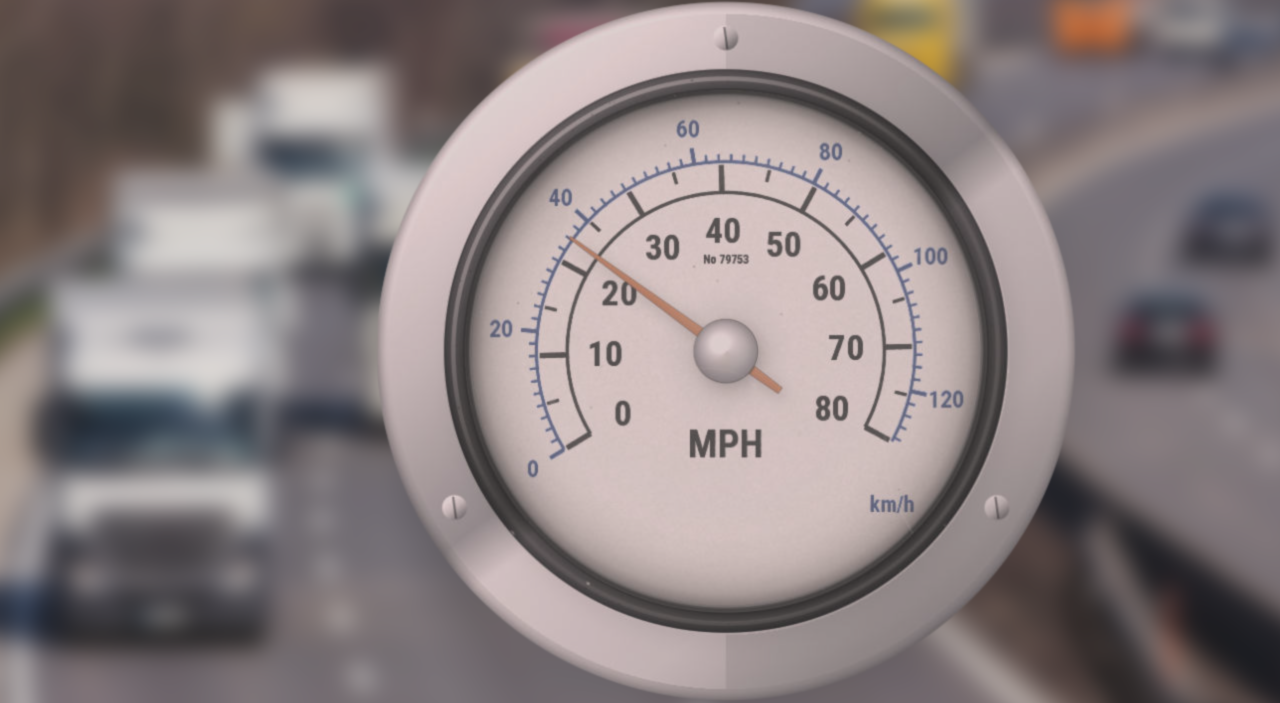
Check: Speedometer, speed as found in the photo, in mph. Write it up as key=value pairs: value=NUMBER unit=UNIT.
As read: value=22.5 unit=mph
